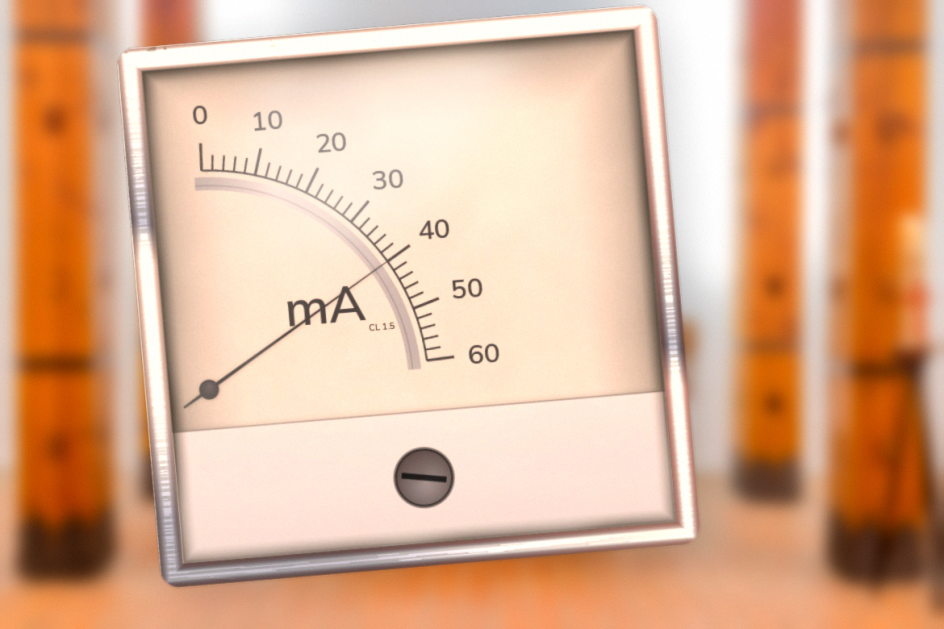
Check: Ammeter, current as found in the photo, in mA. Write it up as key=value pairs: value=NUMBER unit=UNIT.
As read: value=40 unit=mA
